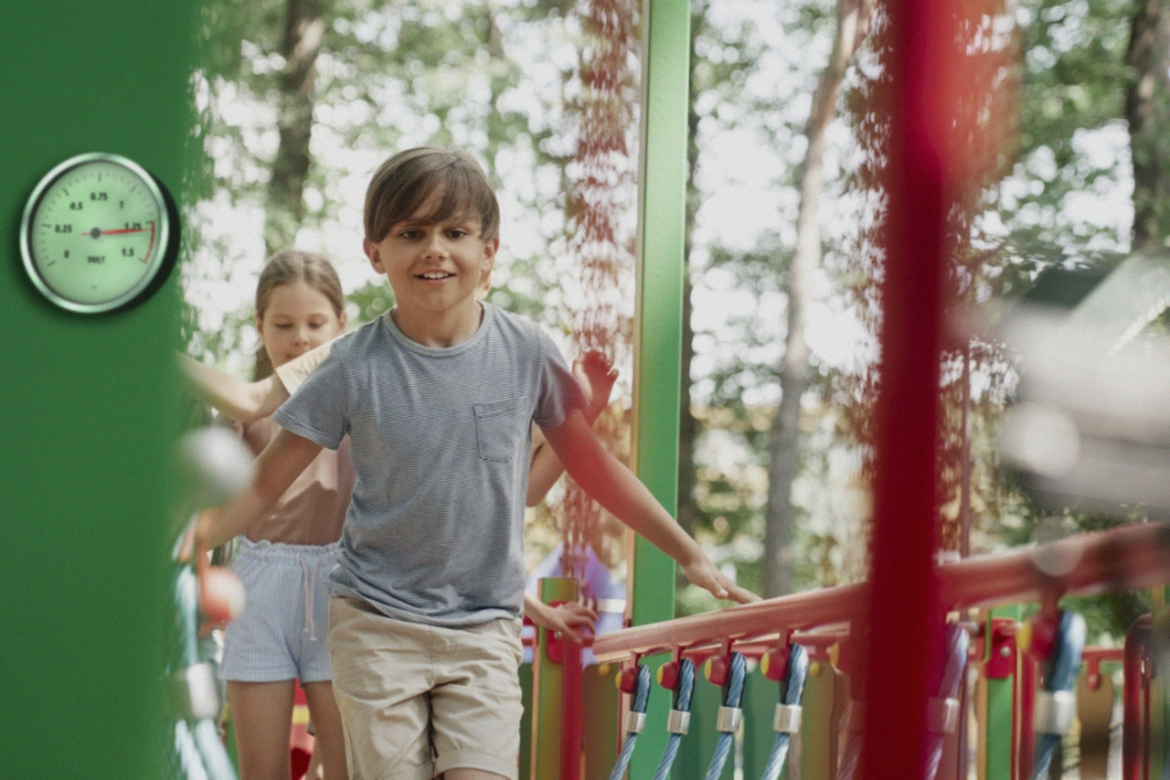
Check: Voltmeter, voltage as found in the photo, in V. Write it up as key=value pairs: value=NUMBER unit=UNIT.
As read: value=1.3 unit=V
